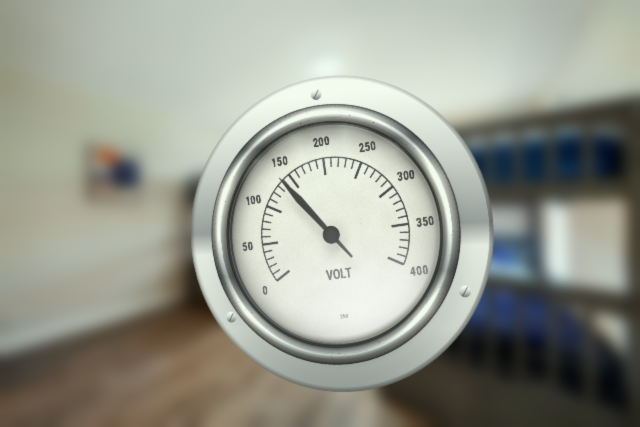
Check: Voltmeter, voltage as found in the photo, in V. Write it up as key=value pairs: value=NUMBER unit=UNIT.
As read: value=140 unit=V
